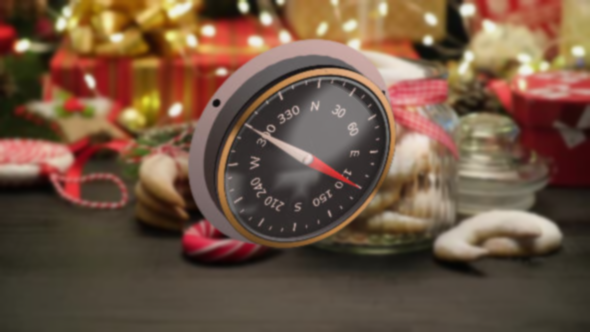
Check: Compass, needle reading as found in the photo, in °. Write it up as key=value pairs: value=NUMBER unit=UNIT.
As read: value=120 unit=°
